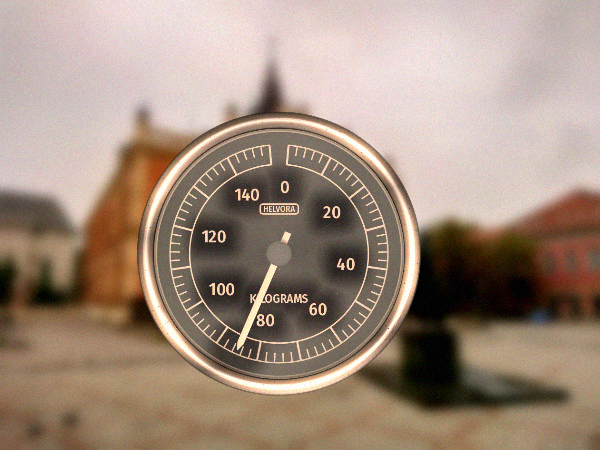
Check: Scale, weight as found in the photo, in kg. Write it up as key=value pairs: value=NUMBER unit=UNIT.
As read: value=85 unit=kg
